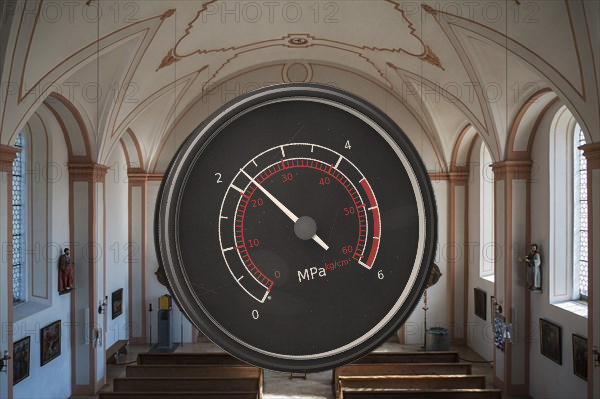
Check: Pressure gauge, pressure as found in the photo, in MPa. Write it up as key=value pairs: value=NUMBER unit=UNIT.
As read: value=2.25 unit=MPa
